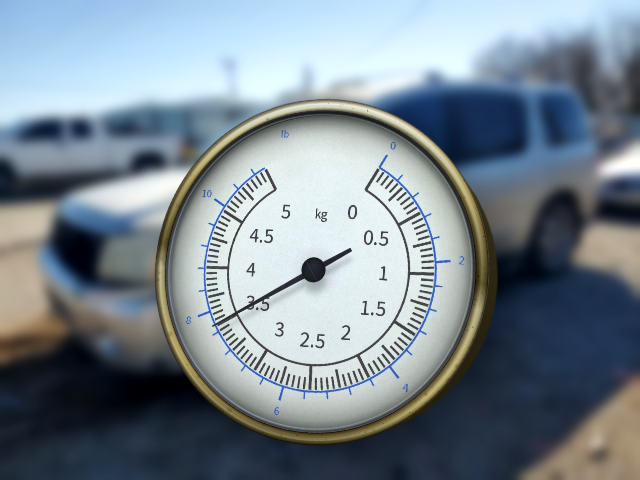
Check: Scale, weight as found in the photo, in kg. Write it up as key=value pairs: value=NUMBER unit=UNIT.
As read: value=3.5 unit=kg
